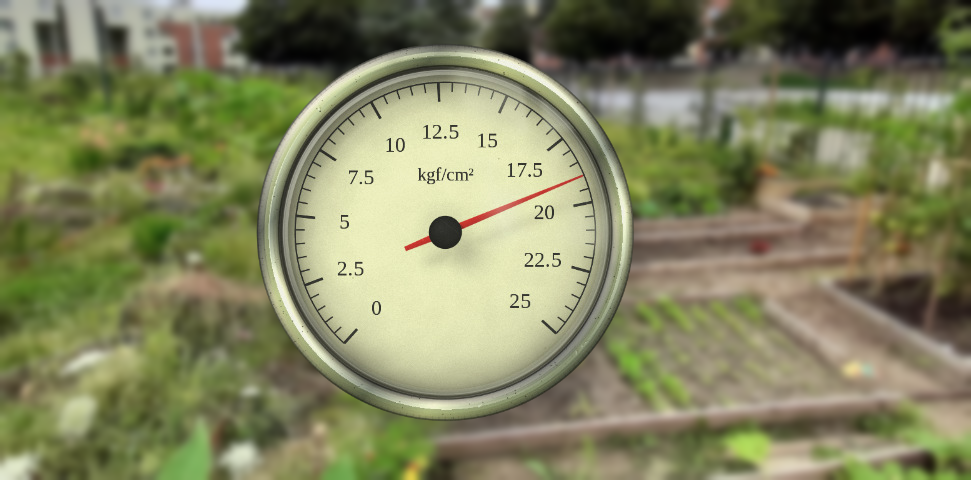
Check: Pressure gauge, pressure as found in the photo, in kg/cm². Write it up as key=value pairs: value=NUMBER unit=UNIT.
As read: value=19 unit=kg/cm²
